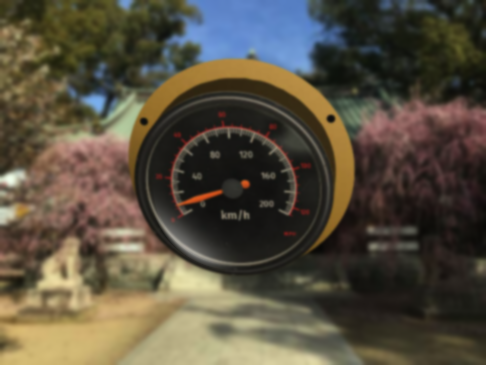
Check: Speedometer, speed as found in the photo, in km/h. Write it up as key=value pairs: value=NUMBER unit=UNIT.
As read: value=10 unit=km/h
